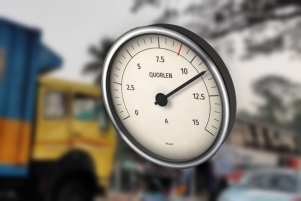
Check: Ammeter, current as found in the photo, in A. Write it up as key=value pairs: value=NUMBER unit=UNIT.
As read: value=11 unit=A
